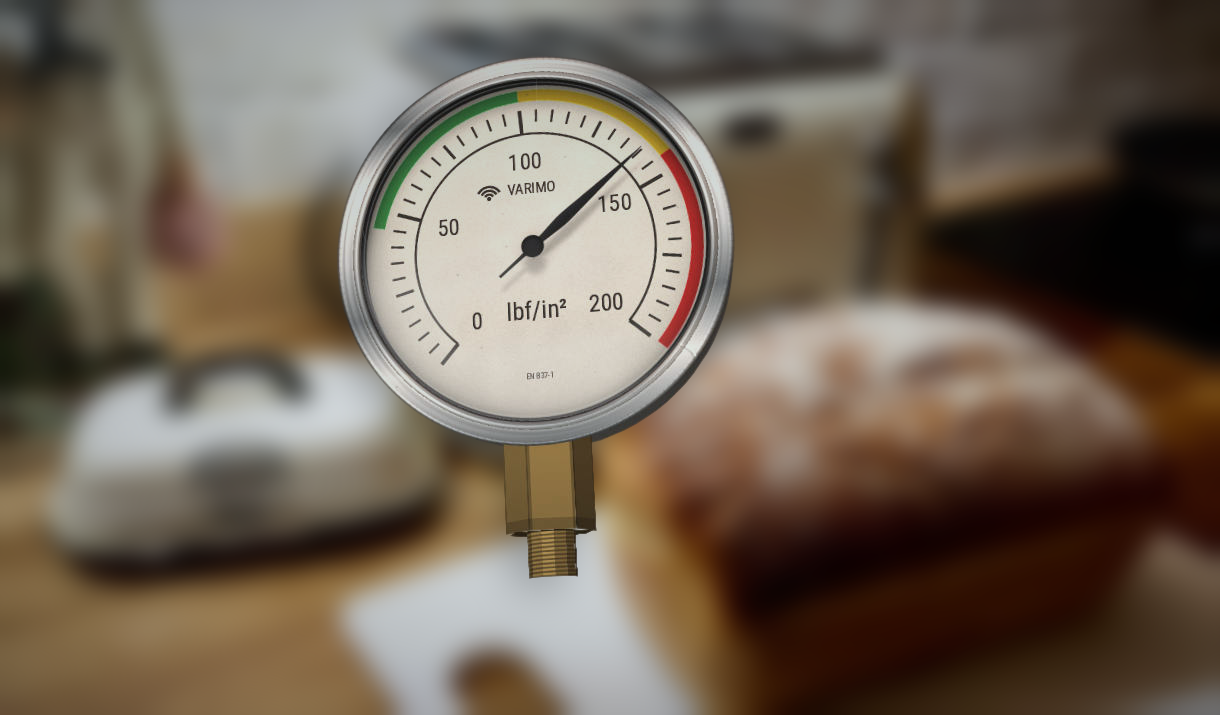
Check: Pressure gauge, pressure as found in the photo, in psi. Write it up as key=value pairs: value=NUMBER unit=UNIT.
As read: value=140 unit=psi
